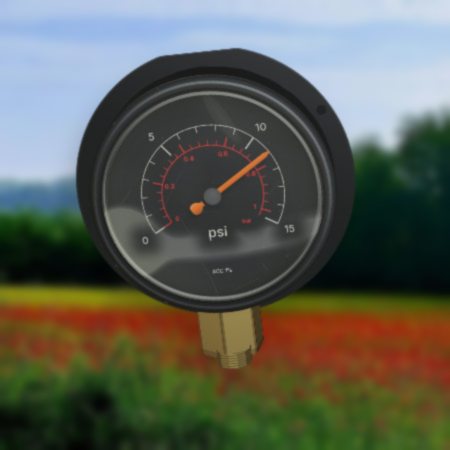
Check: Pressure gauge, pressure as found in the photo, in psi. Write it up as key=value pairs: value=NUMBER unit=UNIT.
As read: value=11 unit=psi
